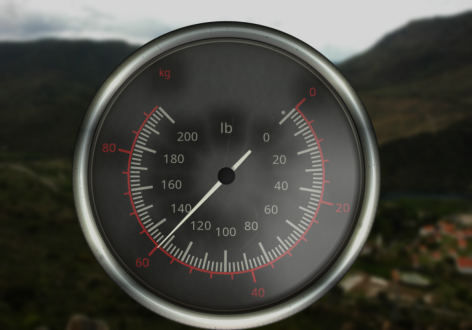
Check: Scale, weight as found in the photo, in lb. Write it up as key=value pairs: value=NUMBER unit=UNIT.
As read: value=132 unit=lb
